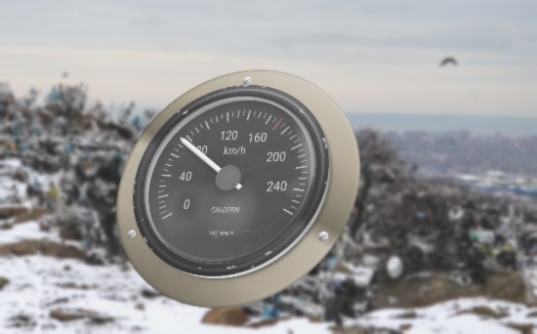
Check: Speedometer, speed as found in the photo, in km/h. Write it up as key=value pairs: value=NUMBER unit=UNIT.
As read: value=75 unit=km/h
